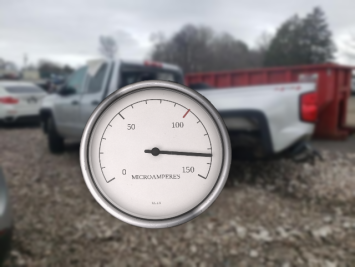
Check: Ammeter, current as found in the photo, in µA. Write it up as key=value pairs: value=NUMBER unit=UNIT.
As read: value=135 unit=µA
